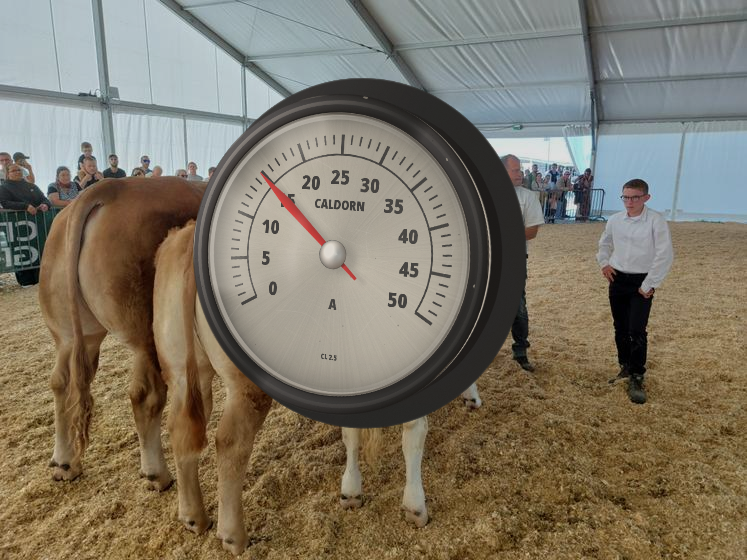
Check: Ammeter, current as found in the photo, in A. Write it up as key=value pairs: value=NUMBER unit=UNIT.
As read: value=15 unit=A
